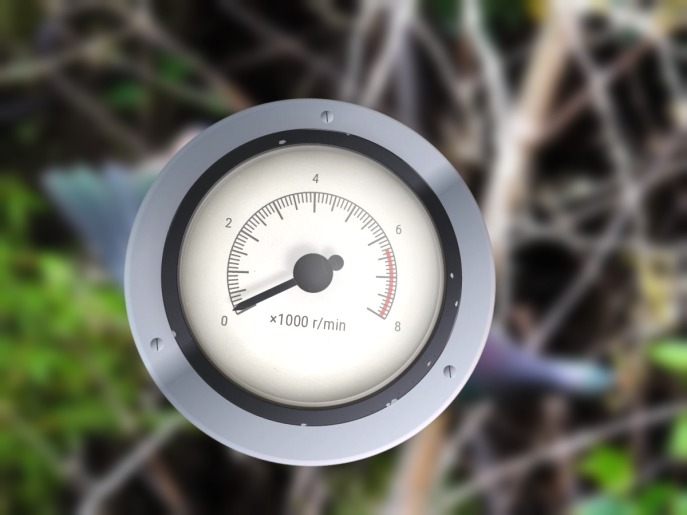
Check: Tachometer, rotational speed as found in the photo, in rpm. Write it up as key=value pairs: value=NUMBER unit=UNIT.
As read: value=100 unit=rpm
